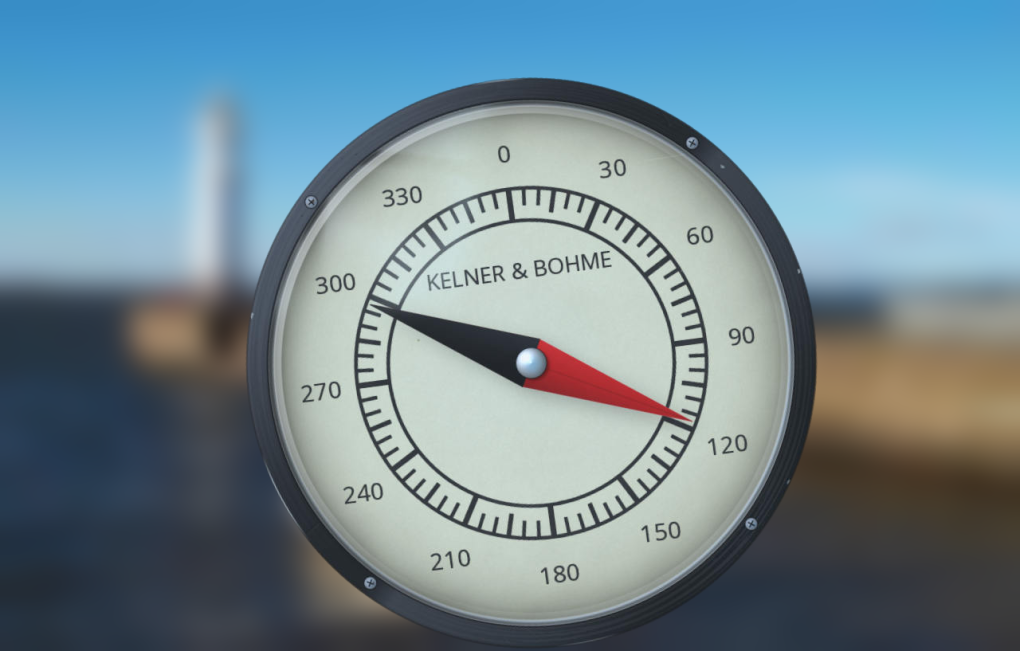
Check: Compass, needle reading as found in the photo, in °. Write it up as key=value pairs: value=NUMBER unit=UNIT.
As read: value=117.5 unit=°
